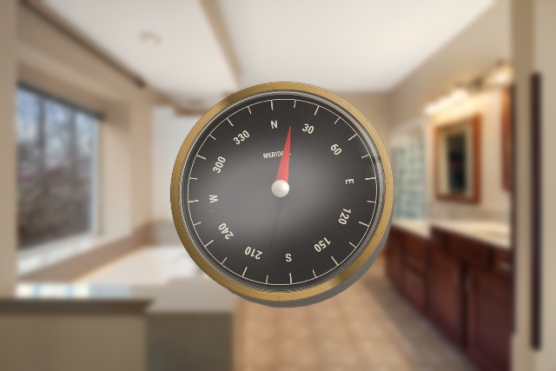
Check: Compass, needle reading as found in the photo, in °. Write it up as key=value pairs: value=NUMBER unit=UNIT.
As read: value=15 unit=°
